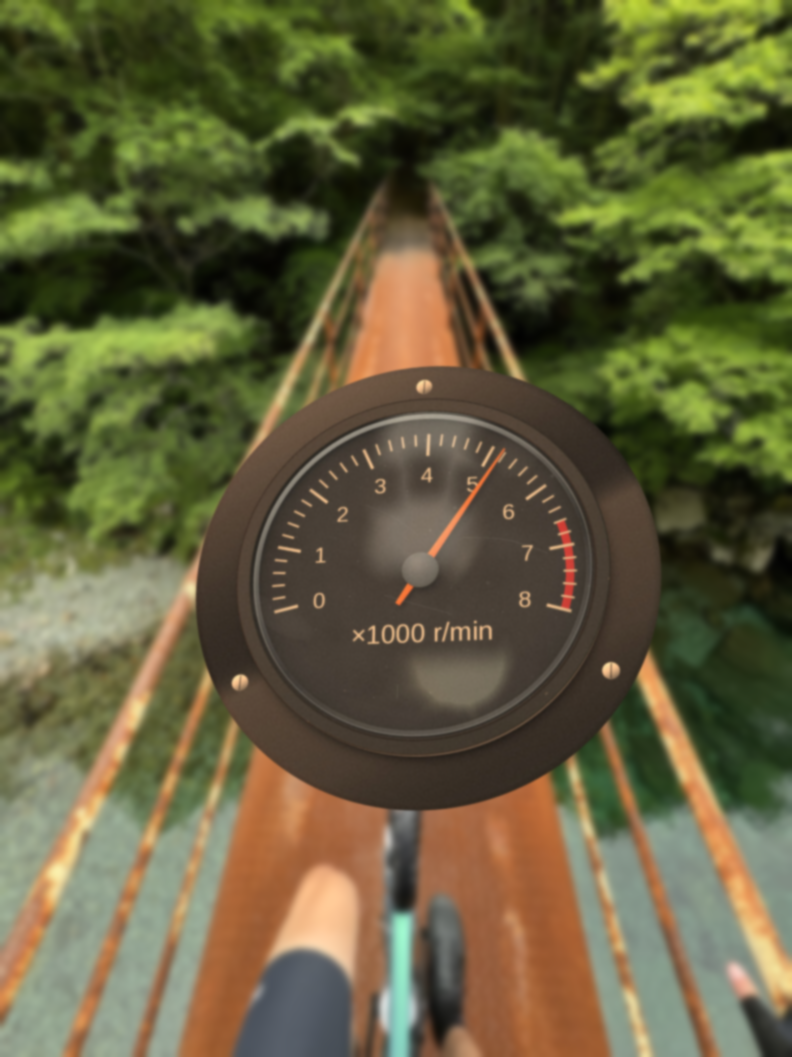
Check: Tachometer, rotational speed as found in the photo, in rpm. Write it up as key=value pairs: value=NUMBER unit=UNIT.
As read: value=5200 unit=rpm
